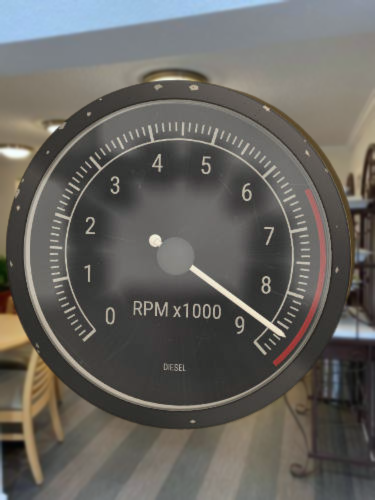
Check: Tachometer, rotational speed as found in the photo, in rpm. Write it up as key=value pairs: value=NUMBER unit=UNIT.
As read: value=8600 unit=rpm
